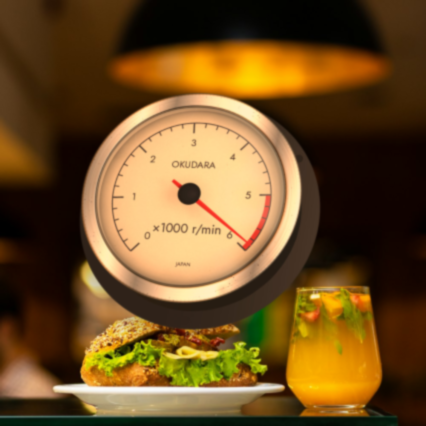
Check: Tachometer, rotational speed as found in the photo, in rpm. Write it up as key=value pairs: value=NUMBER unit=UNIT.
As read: value=5900 unit=rpm
